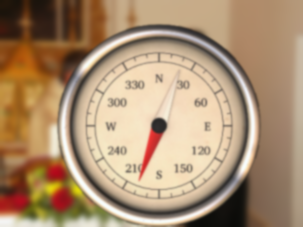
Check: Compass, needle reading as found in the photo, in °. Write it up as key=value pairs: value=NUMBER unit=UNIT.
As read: value=200 unit=°
